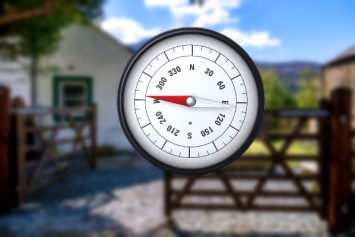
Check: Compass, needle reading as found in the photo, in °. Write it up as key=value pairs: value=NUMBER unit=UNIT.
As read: value=275 unit=°
